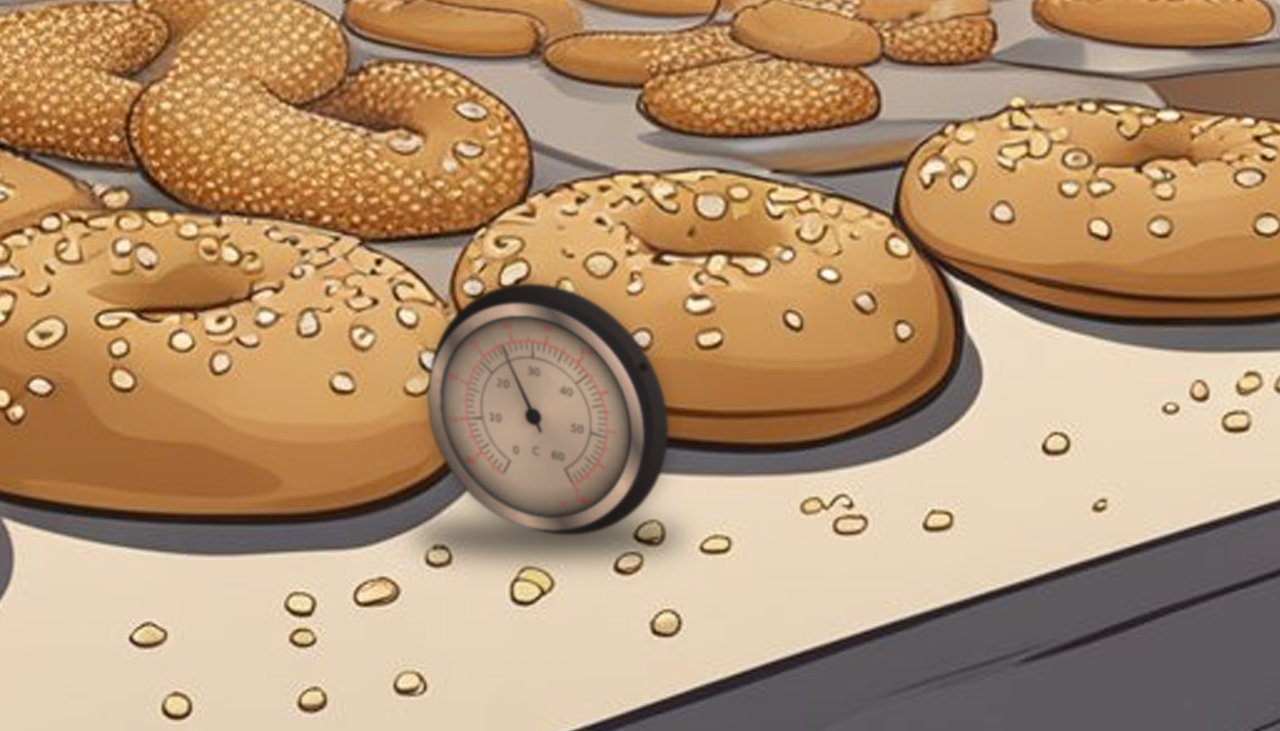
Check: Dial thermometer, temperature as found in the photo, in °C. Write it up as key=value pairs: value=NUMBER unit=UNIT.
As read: value=25 unit=°C
